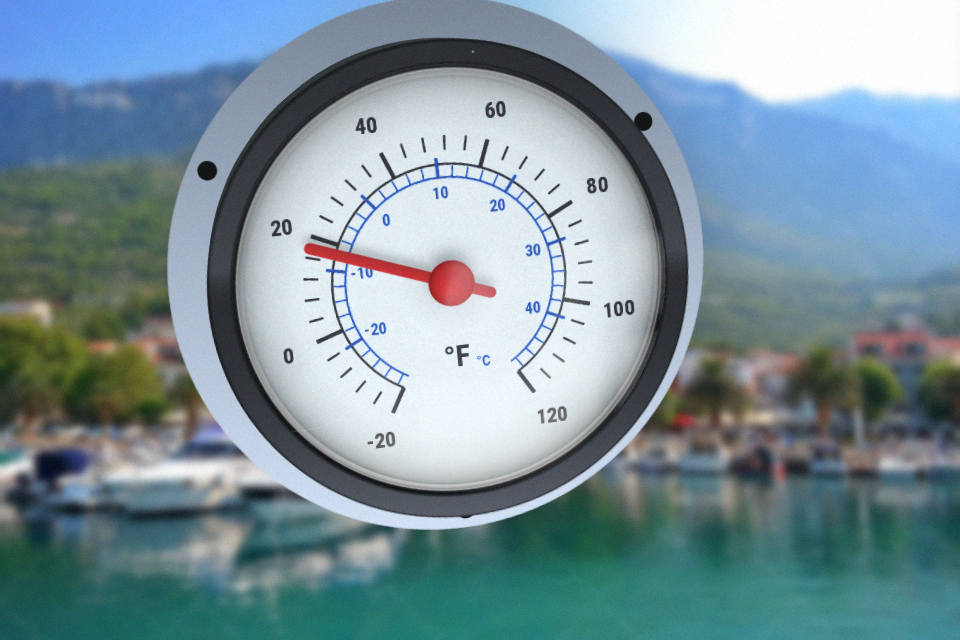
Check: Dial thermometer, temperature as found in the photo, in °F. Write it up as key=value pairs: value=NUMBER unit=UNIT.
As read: value=18 unit=°F
